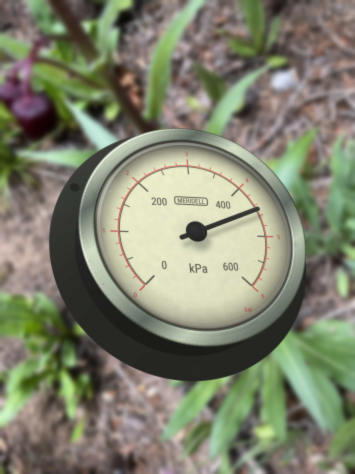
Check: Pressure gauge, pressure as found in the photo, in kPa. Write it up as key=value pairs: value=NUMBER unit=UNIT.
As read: value=450 unit=kPa
